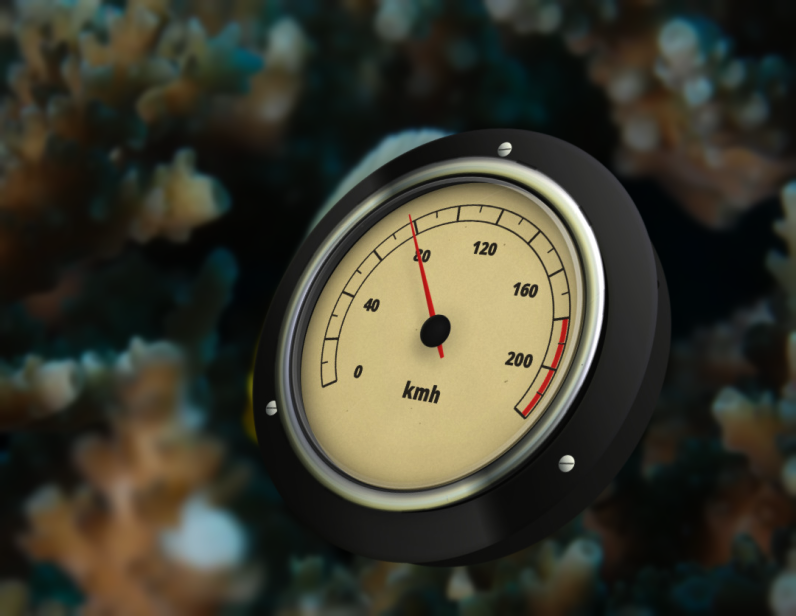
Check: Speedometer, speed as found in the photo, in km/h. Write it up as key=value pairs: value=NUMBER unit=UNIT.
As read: value=80 unit=km/h
